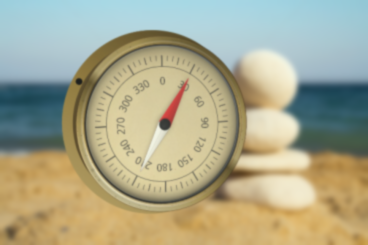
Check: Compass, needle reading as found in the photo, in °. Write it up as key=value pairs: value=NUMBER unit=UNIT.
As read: value=30 unit=°
